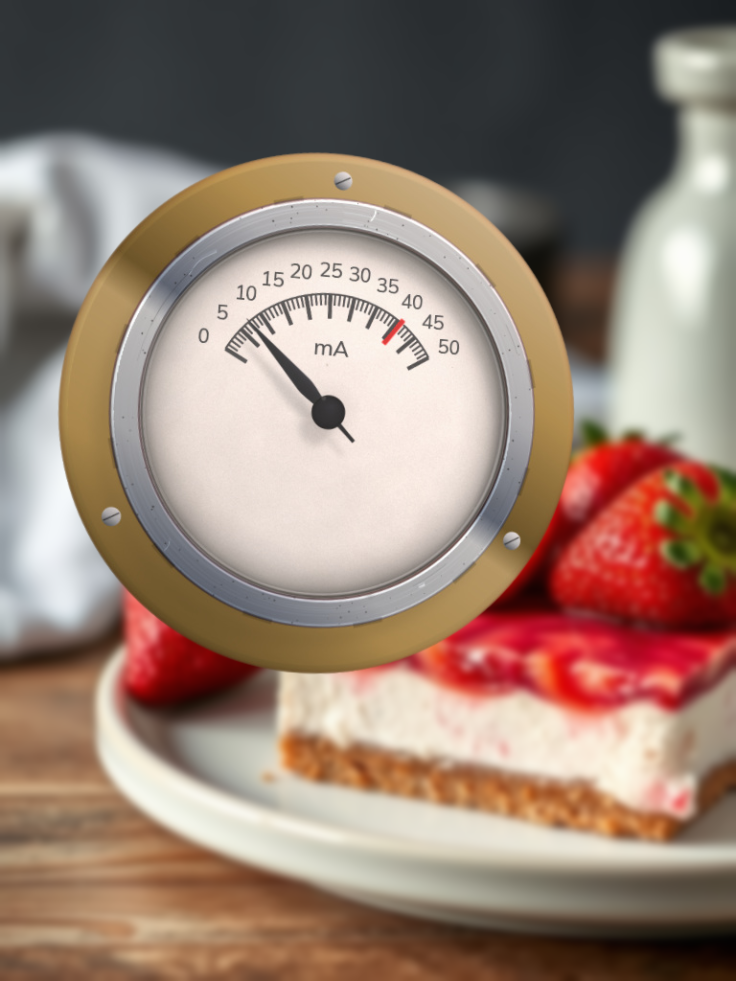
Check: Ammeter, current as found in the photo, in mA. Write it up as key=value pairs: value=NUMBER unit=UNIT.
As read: value=7 unit=mA
